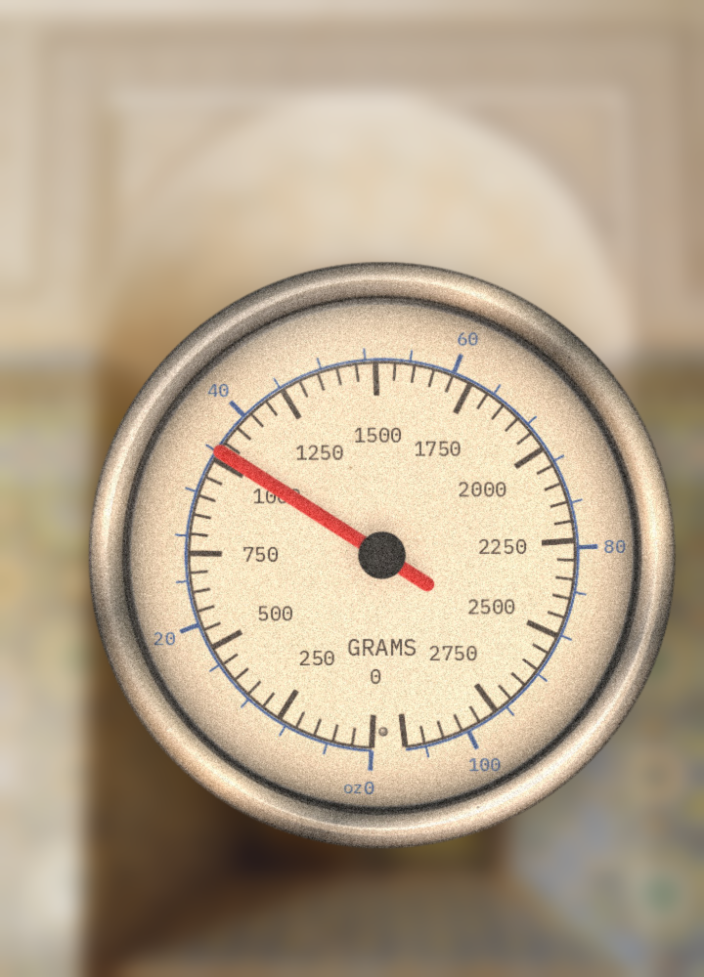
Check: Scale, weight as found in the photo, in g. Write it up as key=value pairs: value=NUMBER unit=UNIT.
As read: value=1025 unit=g
